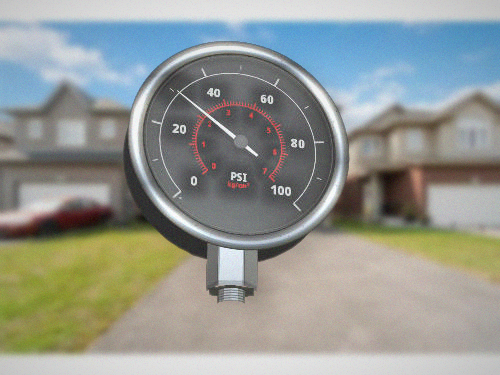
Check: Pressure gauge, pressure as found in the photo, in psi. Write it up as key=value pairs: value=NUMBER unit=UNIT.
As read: value=30 unit=psi
